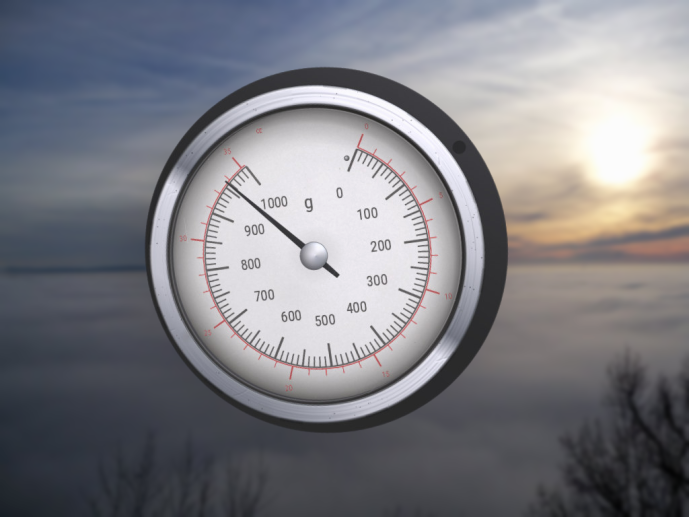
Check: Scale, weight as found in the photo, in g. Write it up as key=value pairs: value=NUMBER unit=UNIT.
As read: value=960 unit=g
